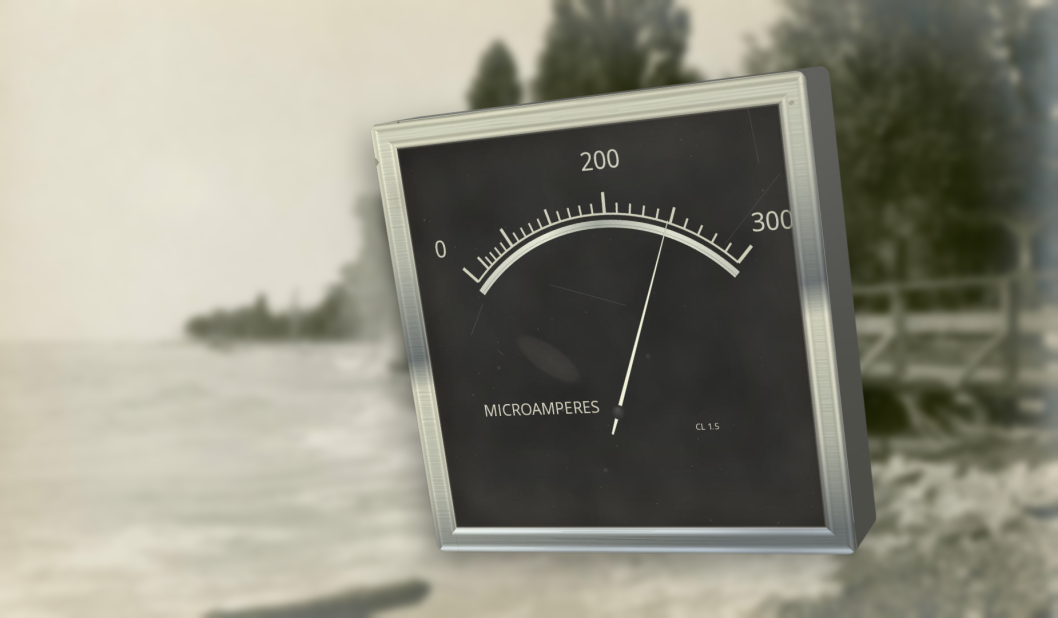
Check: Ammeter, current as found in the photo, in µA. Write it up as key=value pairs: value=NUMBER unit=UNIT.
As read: value=250 unit=µA
